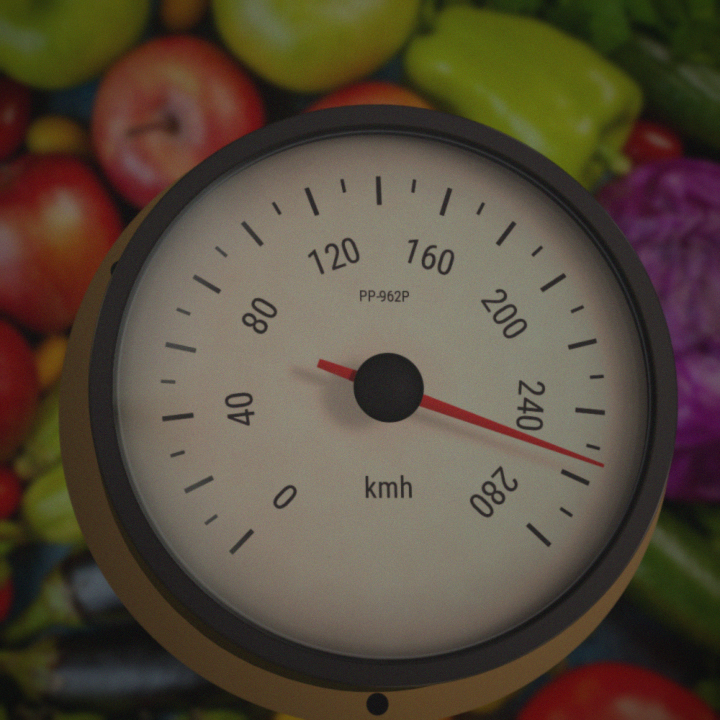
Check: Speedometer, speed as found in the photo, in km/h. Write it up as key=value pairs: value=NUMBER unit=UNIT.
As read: value=255 unit=km/h
